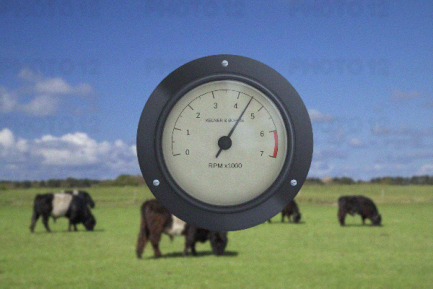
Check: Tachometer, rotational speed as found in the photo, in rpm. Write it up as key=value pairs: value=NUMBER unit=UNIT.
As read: value=4500 unit=rpm
